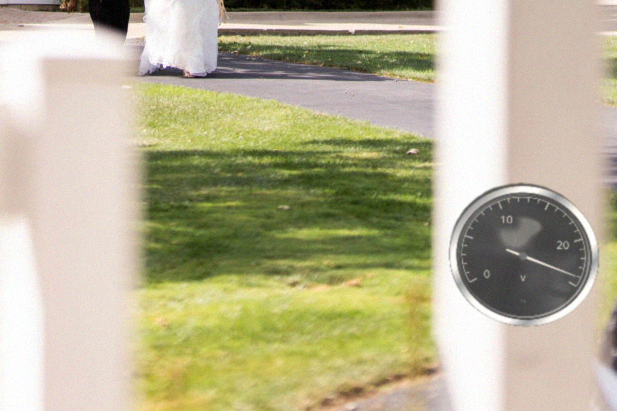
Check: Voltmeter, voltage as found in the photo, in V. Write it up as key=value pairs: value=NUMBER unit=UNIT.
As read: value=24 unit=V
